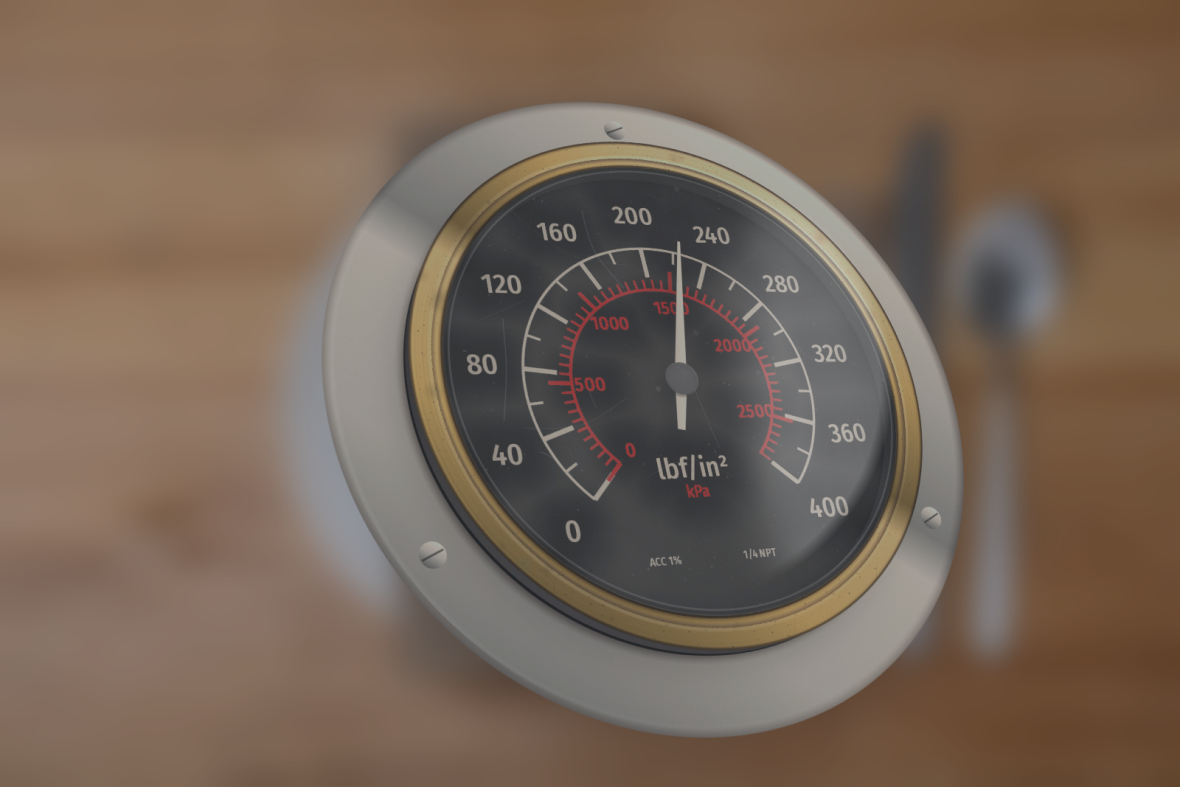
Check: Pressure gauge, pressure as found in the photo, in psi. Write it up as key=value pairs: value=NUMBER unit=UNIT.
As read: value=220 unit=psi
